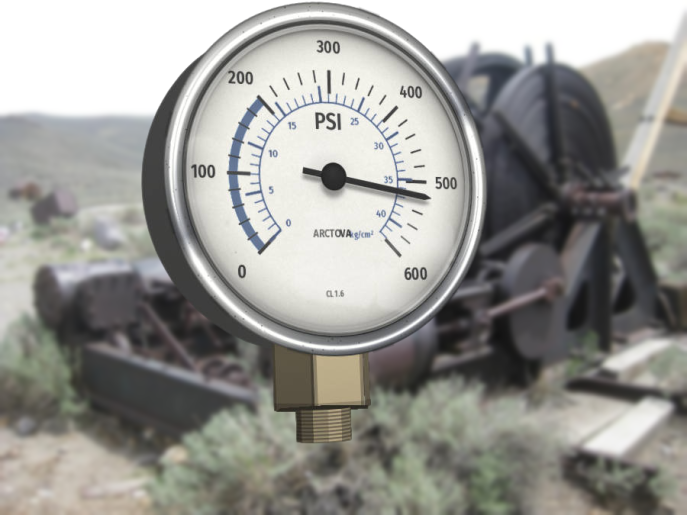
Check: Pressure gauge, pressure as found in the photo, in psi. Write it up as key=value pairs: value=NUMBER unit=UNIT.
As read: value=520 unit=psi
